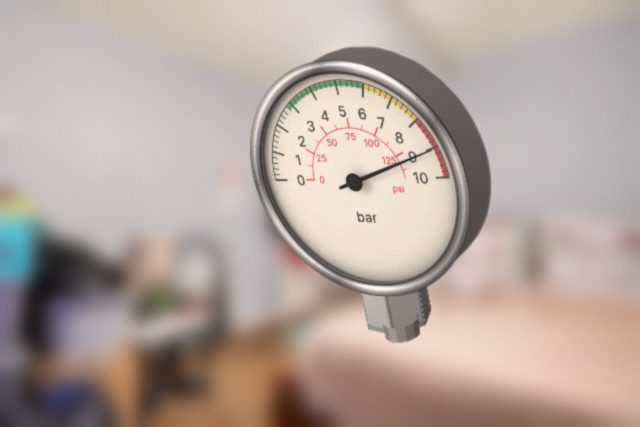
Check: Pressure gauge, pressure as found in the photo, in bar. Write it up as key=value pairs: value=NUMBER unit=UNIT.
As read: value=9 unit=bar
